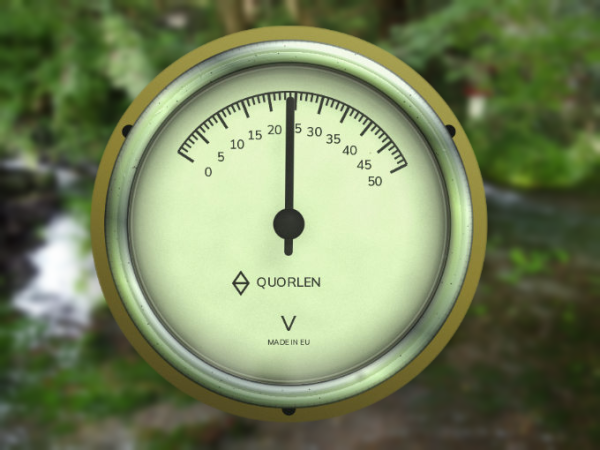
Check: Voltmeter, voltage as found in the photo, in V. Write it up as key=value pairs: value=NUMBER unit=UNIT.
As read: value=24 unit=V
